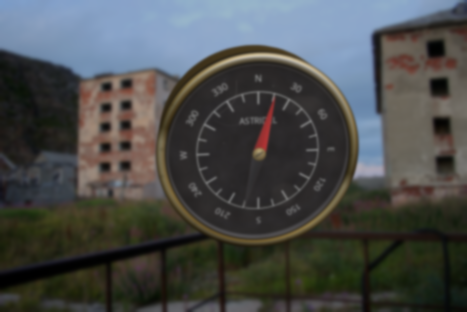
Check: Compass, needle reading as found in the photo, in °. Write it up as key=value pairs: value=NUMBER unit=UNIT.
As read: value=15 unit=°
